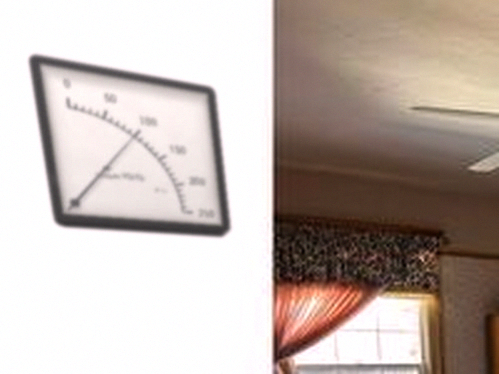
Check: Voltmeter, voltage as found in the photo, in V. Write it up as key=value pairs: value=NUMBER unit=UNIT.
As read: value=100 unit=V
